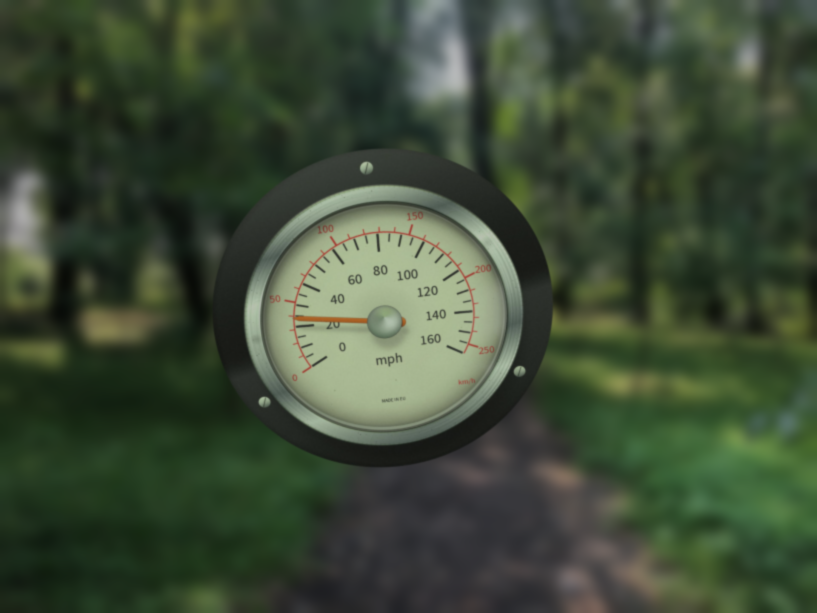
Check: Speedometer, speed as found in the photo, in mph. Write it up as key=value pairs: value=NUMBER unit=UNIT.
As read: value=25 unit=mph
